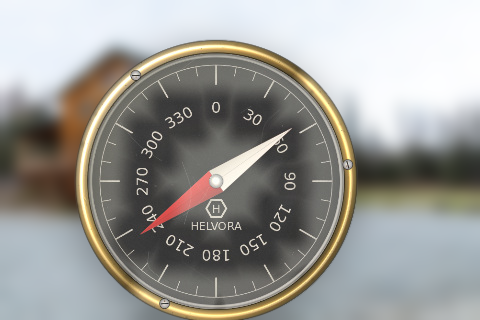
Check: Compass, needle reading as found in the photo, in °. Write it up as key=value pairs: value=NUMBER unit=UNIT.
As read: value=235 unit=°
